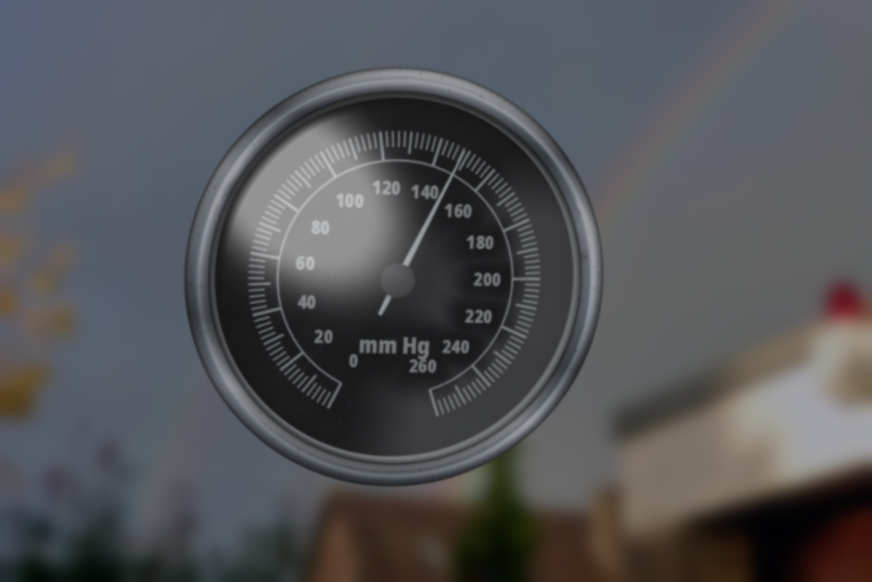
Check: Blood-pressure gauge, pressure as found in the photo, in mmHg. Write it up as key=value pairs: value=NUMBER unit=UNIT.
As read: value=148 unit=mmHg
